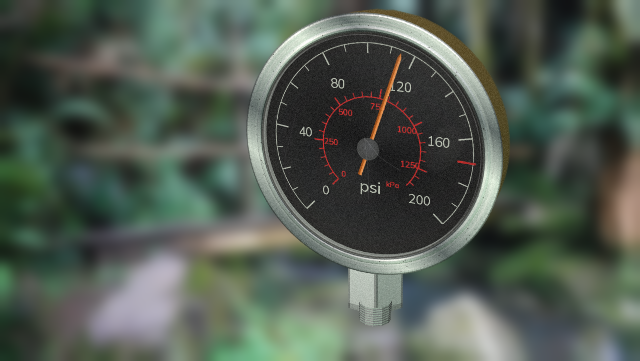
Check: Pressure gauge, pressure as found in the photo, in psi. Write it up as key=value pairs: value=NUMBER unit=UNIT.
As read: value=115 unit=psi
